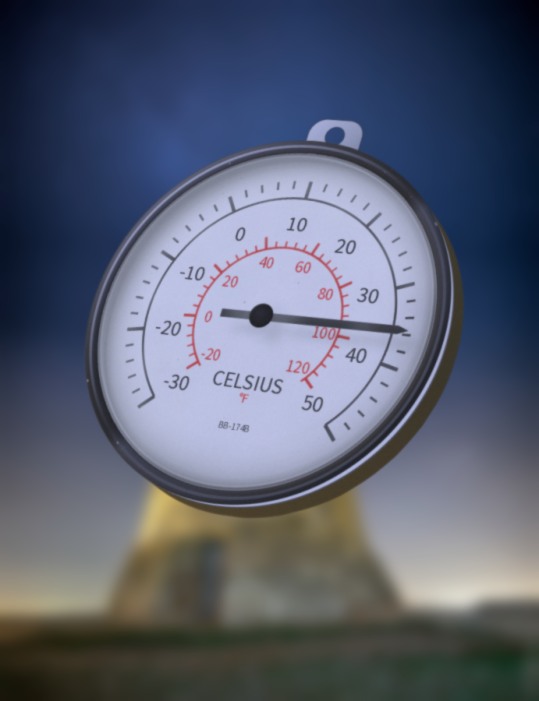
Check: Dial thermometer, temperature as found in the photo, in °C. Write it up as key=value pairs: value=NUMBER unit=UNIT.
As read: value=36 unit=°C
